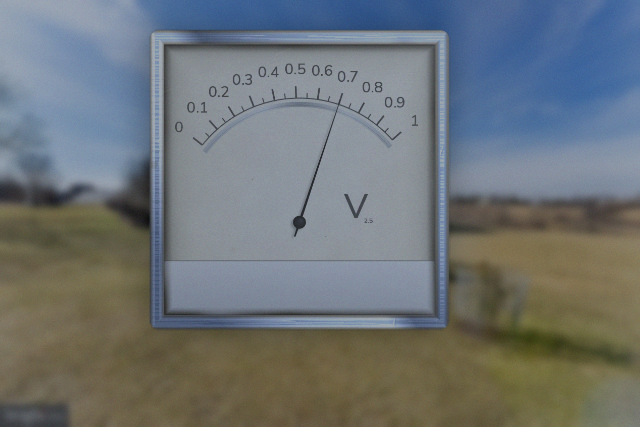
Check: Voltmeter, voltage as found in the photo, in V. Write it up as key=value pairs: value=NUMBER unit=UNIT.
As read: value=0.7 unit=V
